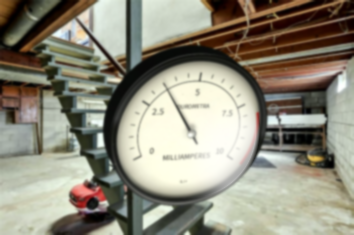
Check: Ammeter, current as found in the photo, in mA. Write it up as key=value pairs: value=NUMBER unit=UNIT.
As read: value=3.5 unit=mA
